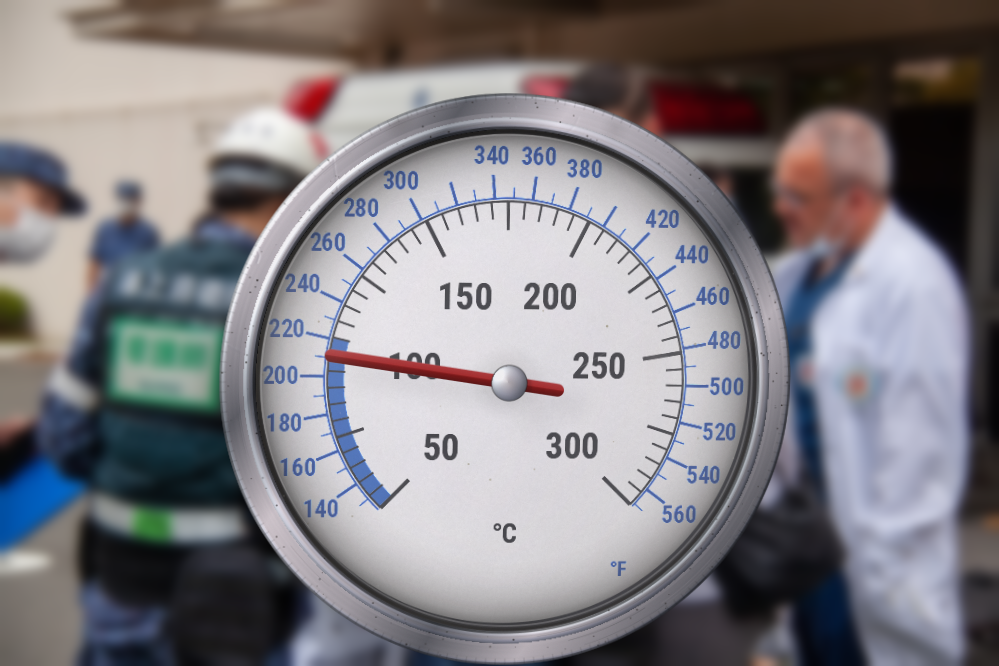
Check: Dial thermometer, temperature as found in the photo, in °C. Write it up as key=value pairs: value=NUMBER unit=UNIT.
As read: value=100 unit=°C
